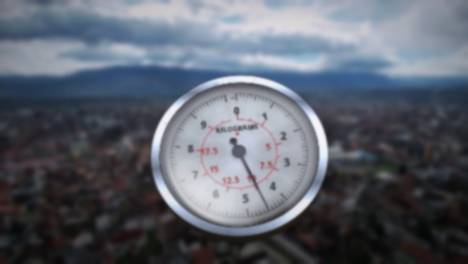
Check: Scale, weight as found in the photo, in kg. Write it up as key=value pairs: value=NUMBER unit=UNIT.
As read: value=4.5 unit=kg
